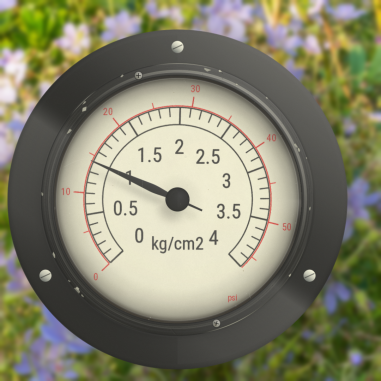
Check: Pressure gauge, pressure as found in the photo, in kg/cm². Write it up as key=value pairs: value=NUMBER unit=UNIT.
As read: value=1 unit=kg/cm²
